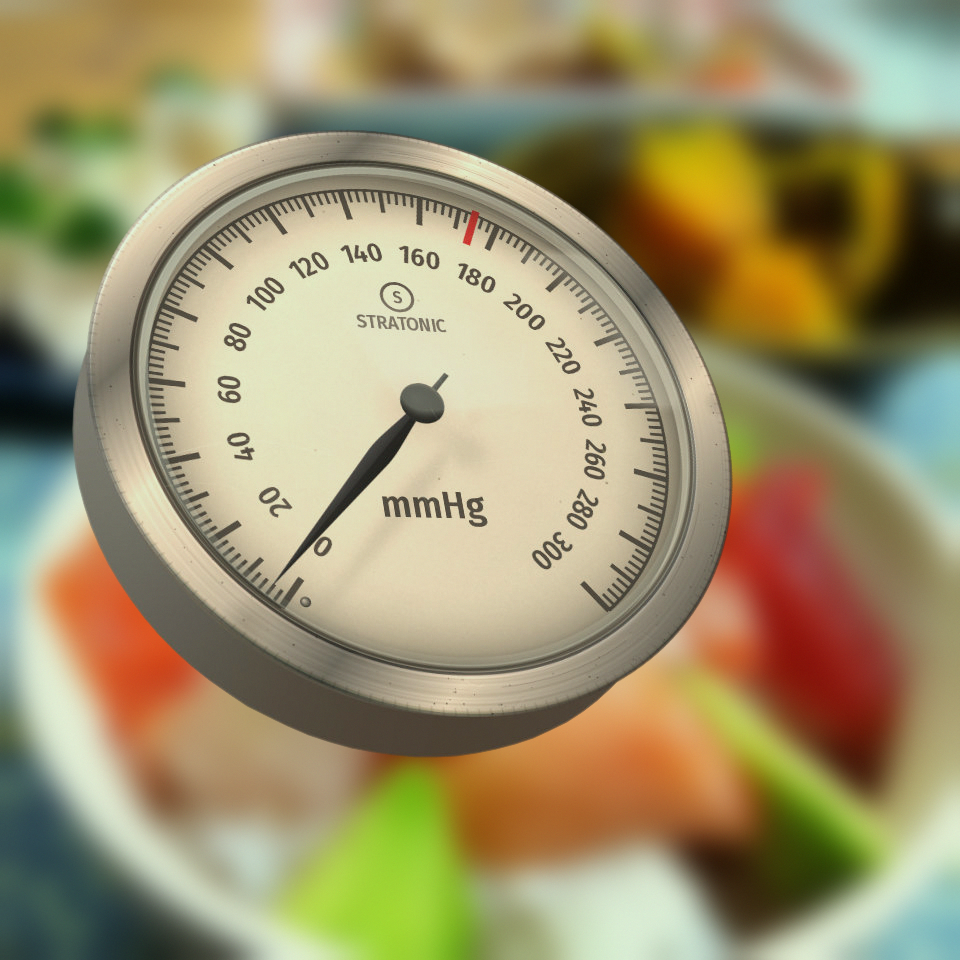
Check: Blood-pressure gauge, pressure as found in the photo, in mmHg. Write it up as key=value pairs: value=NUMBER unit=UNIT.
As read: value=4 unit=mmHg
